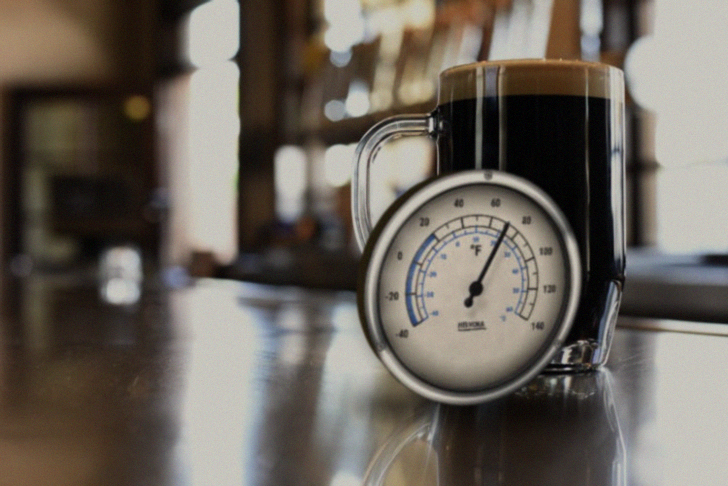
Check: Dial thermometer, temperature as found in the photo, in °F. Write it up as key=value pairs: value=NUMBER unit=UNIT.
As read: value=70 unit=°F
